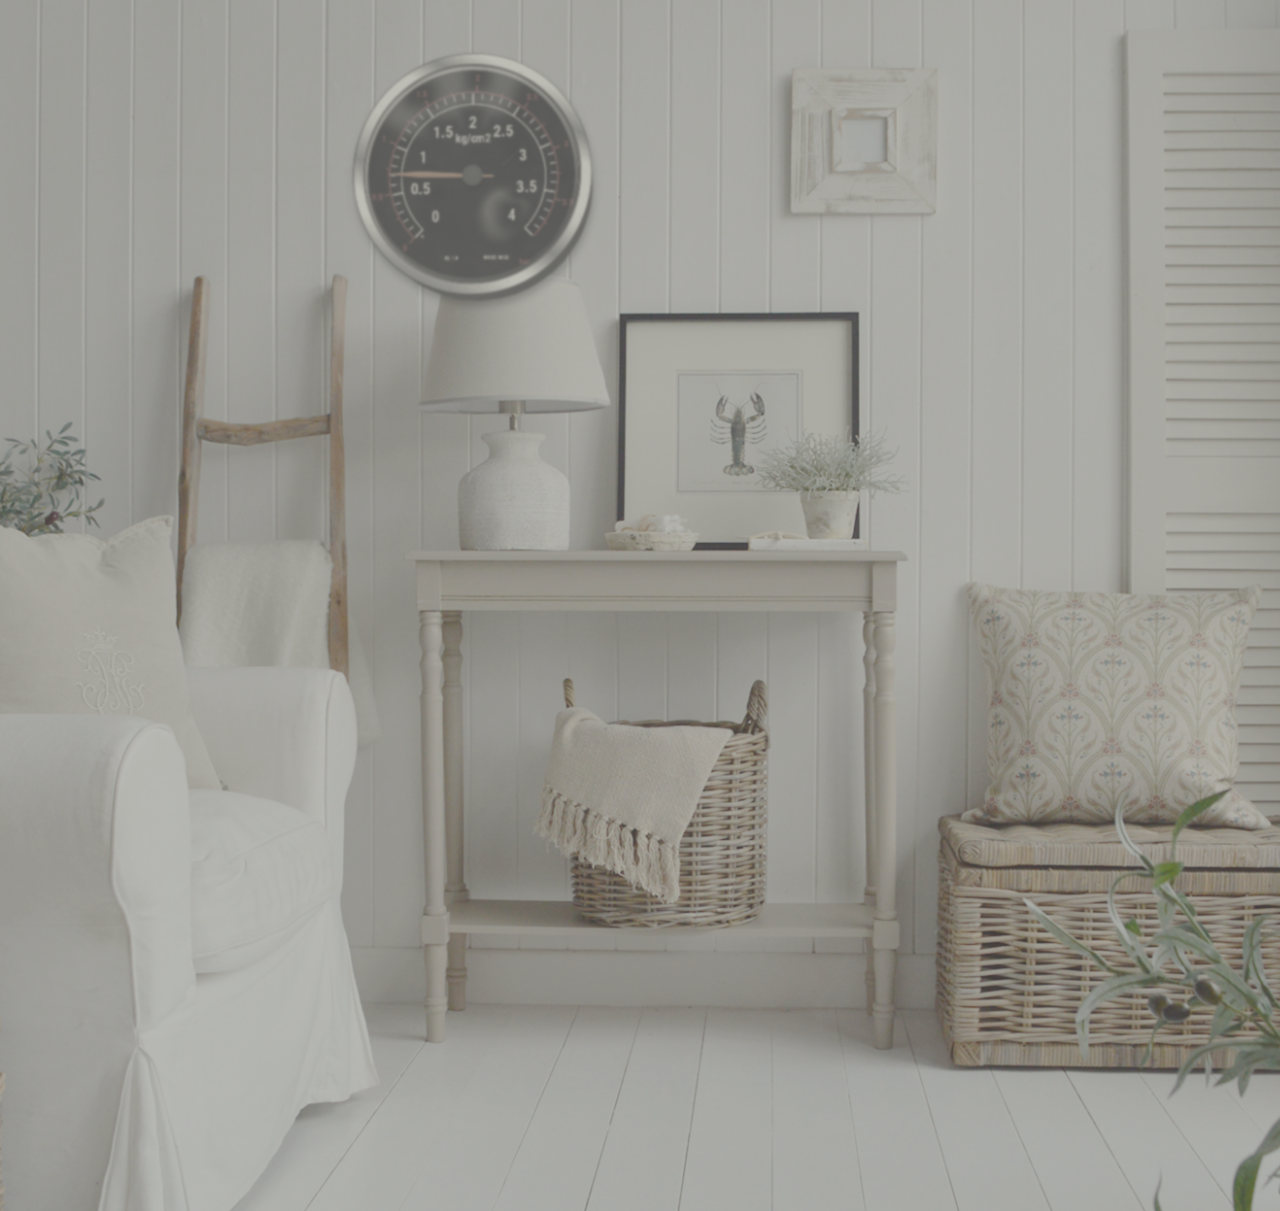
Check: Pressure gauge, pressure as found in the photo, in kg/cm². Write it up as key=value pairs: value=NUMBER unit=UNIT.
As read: value=0.7 unit=kg/cm²
